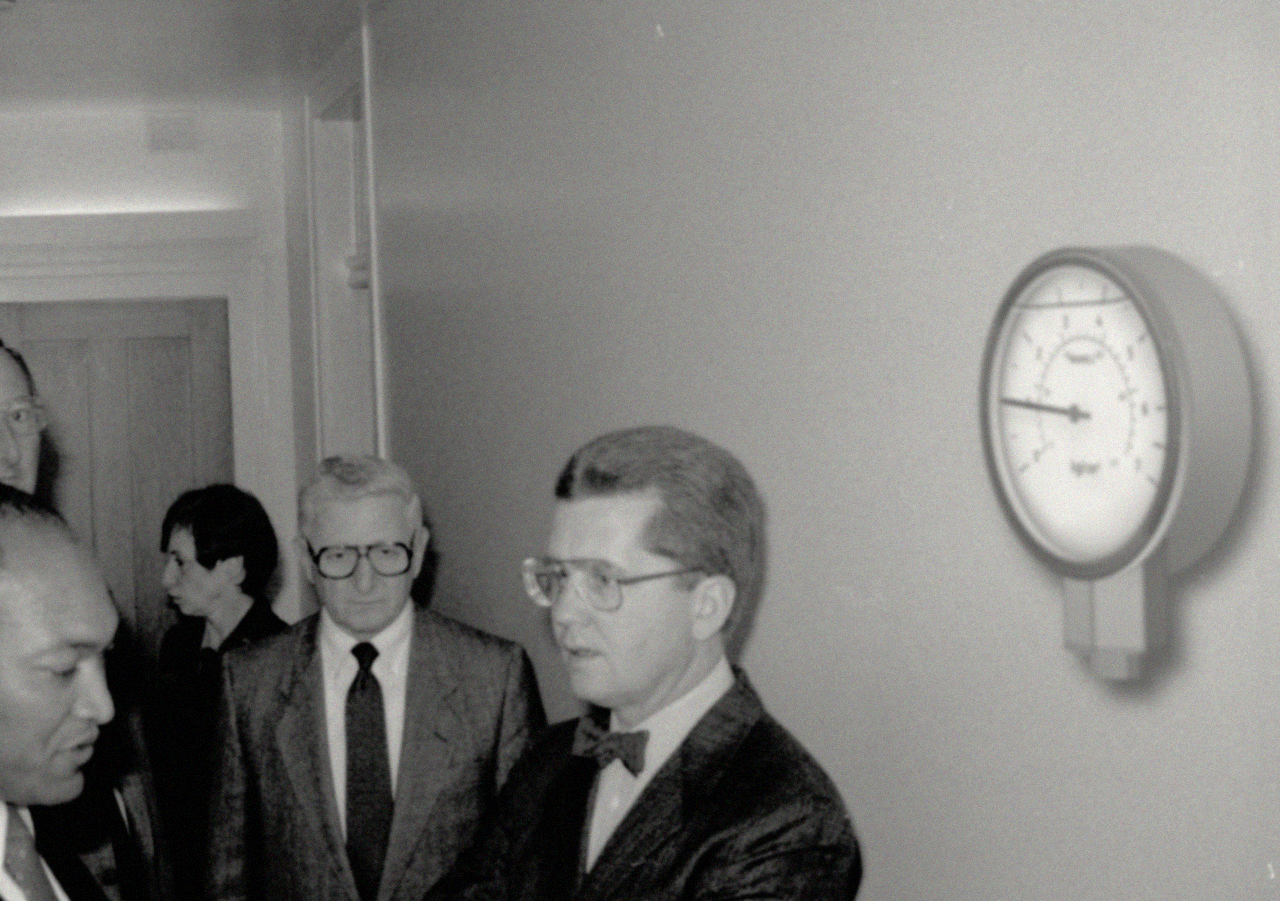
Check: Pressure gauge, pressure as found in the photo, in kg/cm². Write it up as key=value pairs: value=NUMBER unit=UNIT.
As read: value=1 unit=kg/cm²
